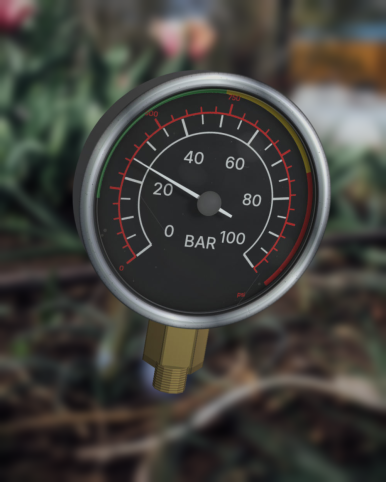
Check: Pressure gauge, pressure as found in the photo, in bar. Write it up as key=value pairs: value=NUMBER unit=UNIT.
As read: value=25 unit=bar
